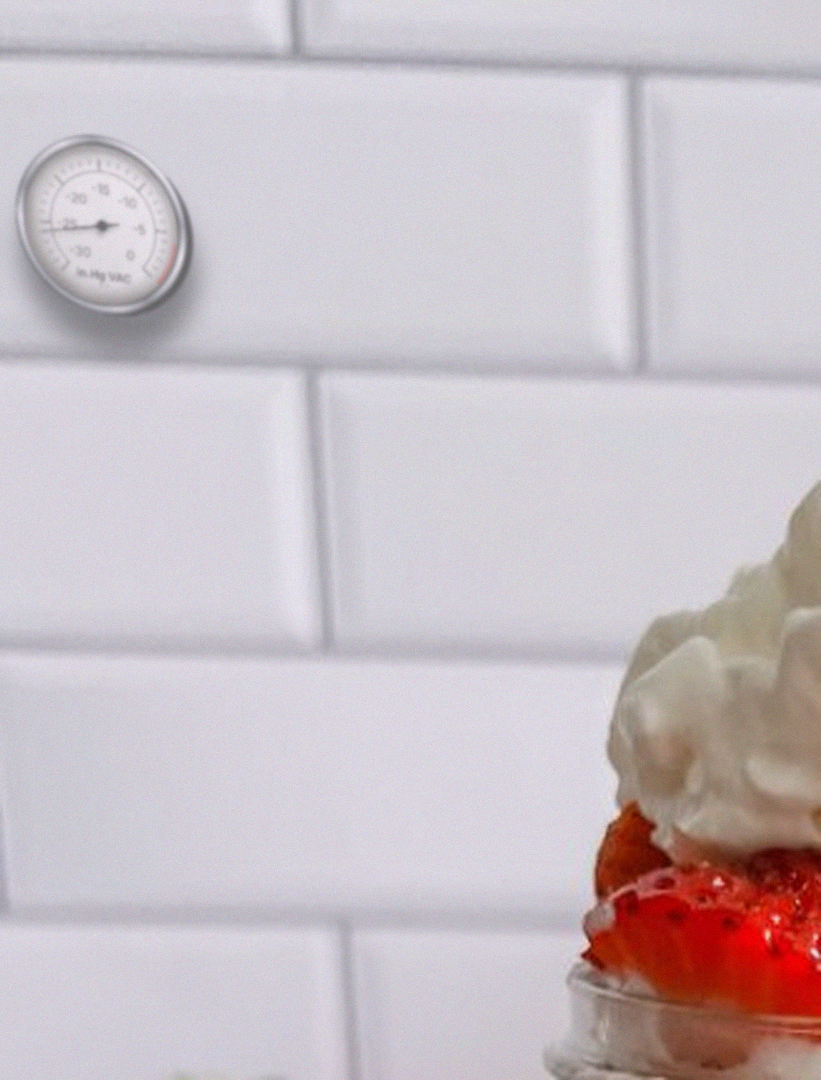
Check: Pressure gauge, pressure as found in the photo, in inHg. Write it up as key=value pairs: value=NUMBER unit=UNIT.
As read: value=-26 unit=inHg
